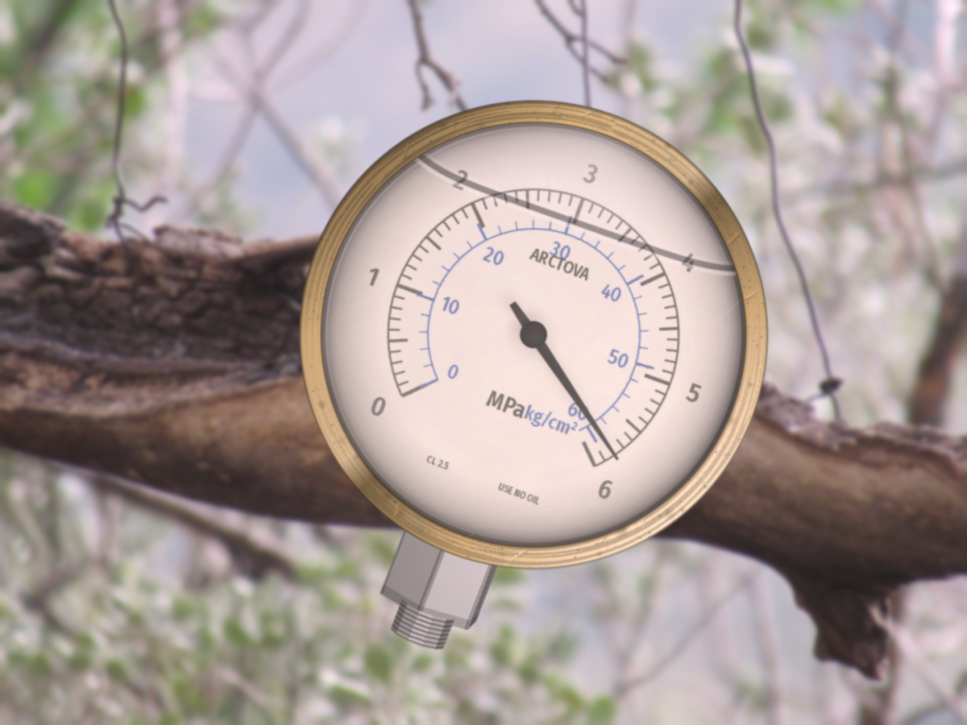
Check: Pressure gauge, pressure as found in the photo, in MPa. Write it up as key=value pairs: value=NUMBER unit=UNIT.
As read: value=5.8 unit=MPa
